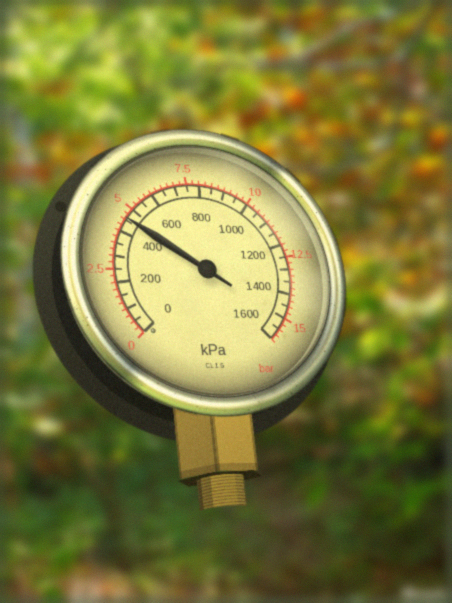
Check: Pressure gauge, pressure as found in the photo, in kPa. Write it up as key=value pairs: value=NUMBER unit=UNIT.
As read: value=450 unit=kPa
